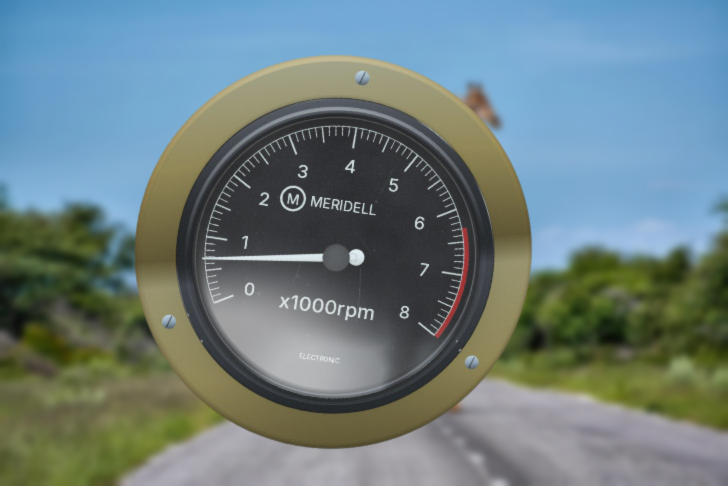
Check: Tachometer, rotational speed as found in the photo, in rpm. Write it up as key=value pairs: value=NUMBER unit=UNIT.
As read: value=700 unit=rpm
